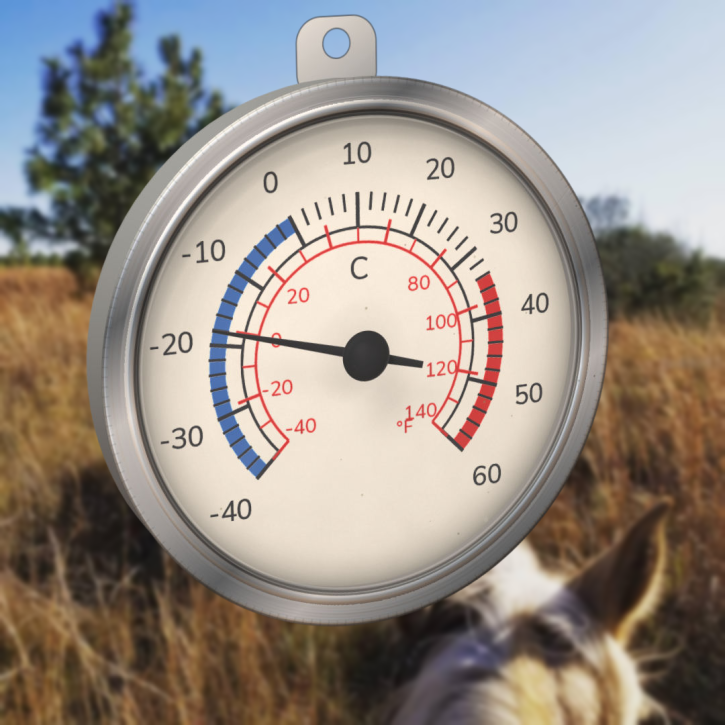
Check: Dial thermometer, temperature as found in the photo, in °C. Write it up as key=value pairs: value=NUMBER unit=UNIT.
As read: value=-18 unit=°C
